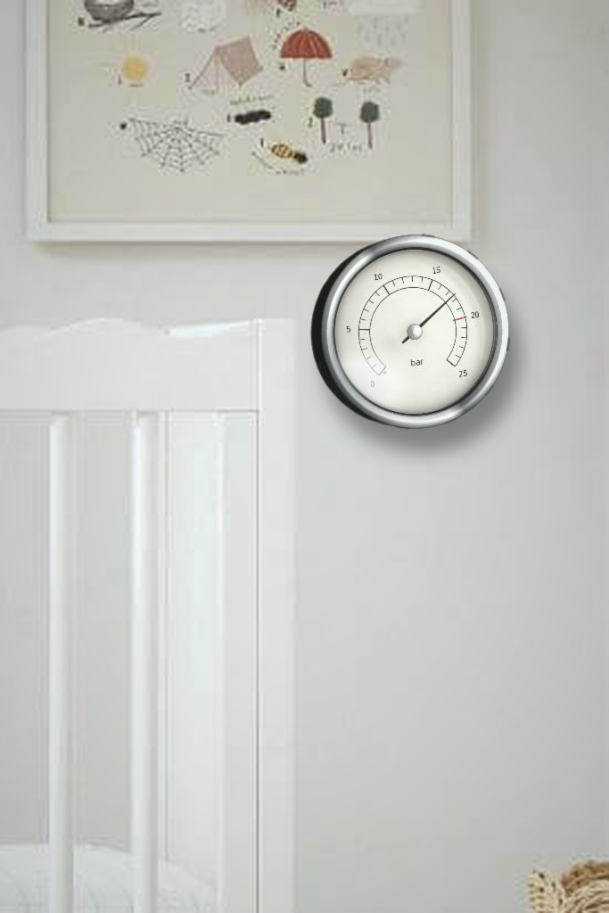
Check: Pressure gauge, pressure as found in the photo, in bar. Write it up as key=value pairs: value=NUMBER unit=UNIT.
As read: value=17.5 unit=bar
